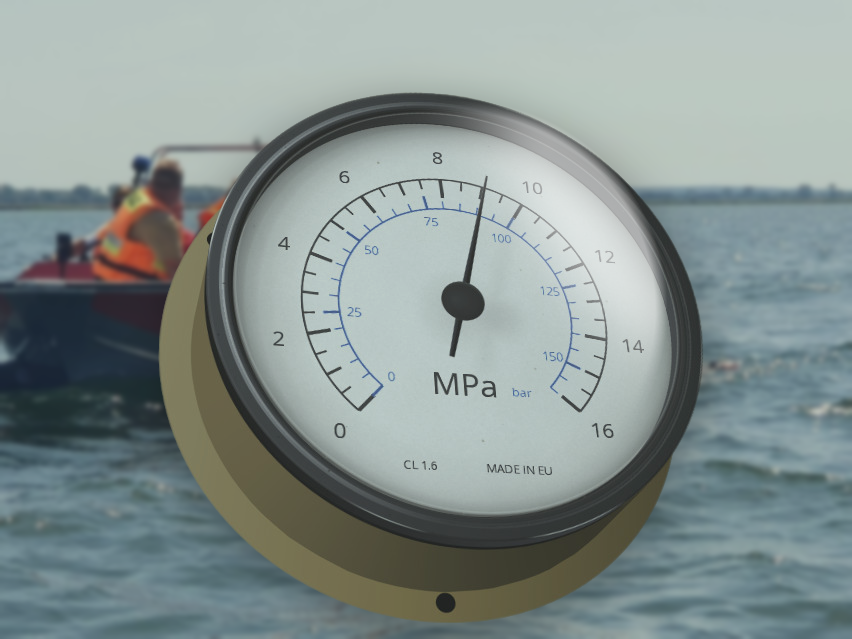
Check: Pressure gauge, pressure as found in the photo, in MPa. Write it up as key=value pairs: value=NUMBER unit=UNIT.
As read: value=9 unit=MPa
